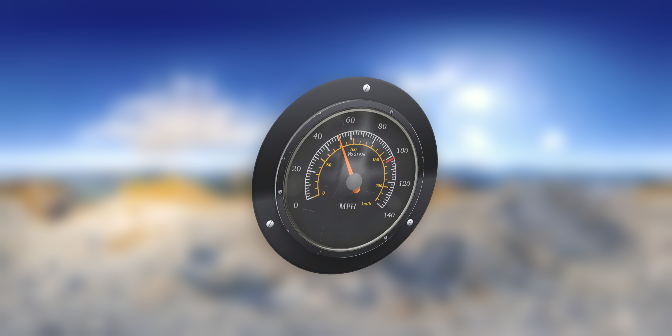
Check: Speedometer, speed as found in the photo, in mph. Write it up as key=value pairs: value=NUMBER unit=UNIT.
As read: value=50 unit=mph
